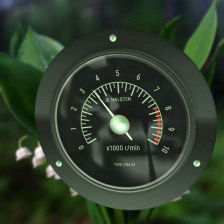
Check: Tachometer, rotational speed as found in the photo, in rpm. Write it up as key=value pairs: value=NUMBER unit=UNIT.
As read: value=3500 unit=rpm
